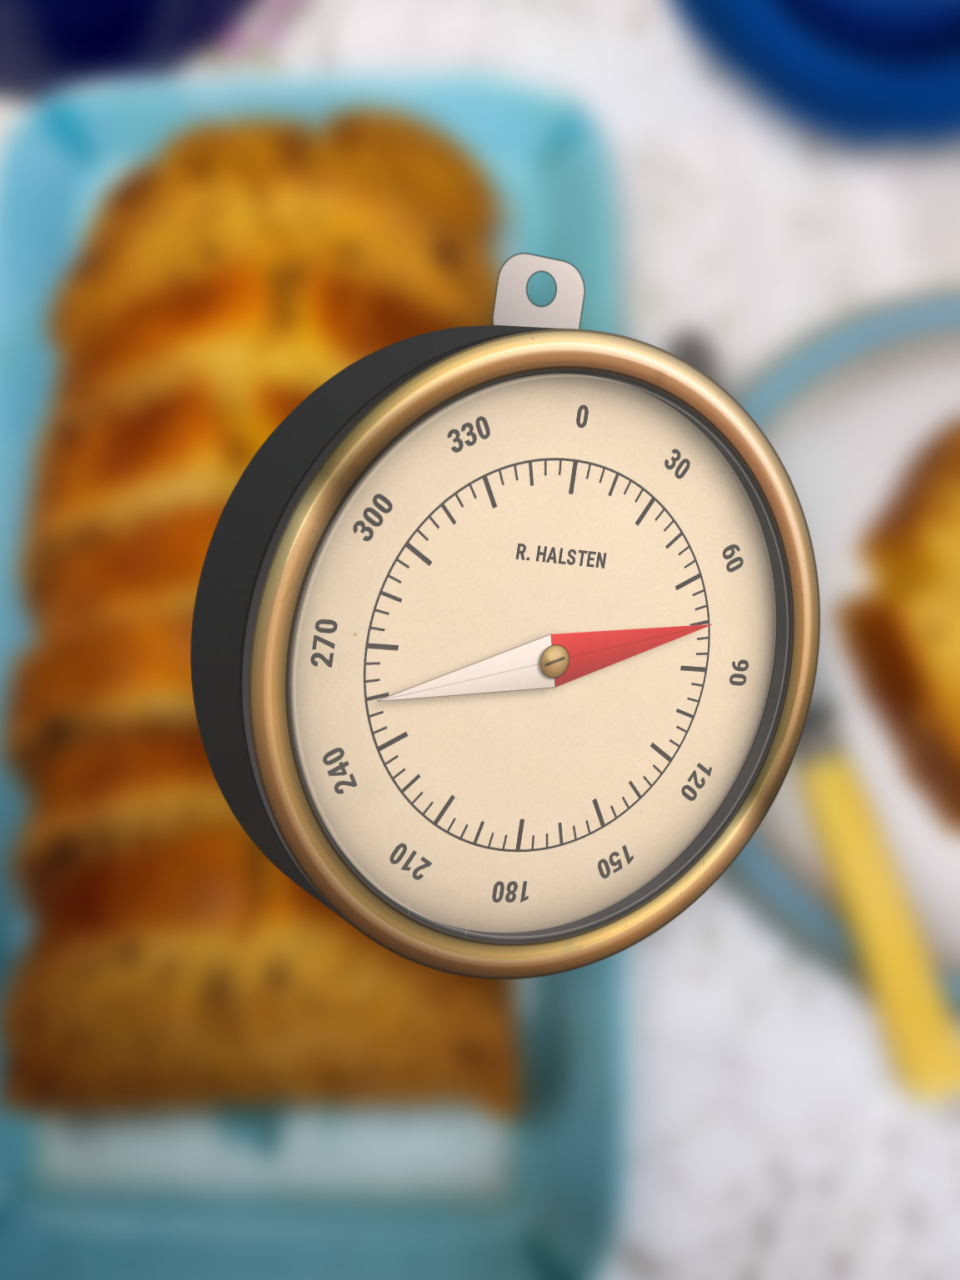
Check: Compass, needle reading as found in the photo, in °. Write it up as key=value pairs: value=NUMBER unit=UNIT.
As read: value=75 unit=°
